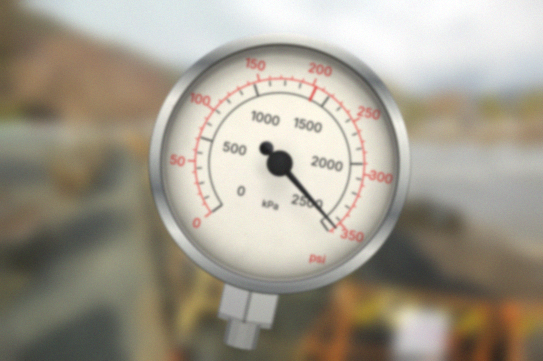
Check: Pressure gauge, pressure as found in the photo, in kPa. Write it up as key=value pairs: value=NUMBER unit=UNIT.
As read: value=2450 unit=kPa
